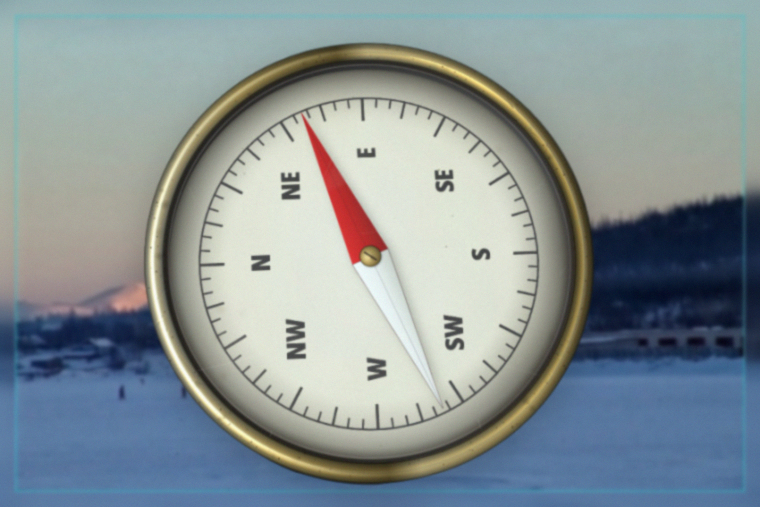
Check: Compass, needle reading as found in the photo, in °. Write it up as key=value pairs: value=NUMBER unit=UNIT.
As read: value=67.5 unit=°
